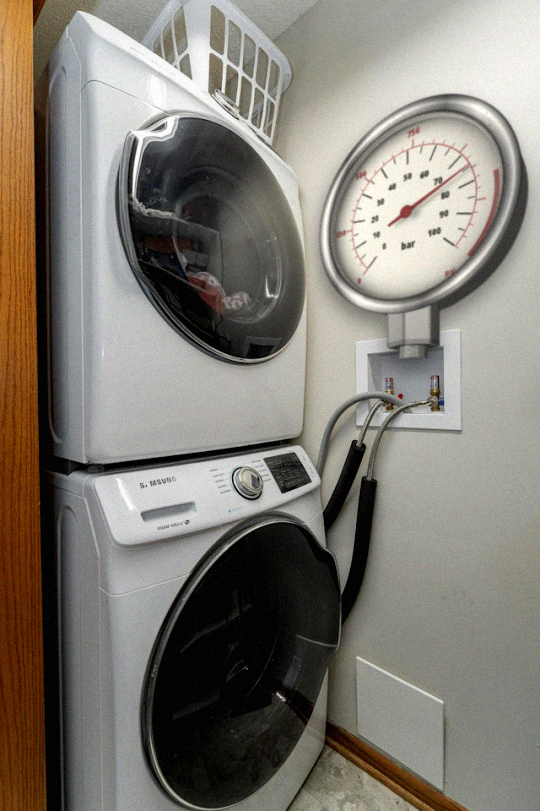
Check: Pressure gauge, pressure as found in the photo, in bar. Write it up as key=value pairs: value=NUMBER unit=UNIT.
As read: value=75 unit=bar
